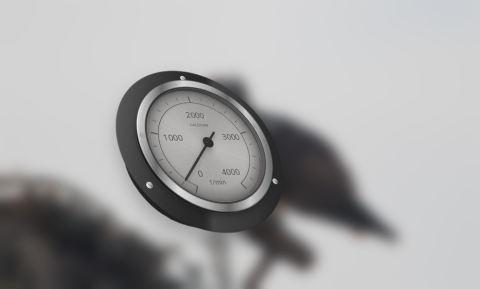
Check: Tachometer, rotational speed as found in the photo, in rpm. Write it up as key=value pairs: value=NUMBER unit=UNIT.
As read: value=200 unit=rpm
